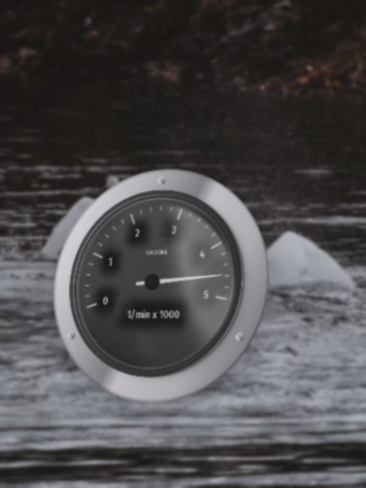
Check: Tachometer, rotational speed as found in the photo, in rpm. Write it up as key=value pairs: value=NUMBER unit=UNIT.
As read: value=4600 unit=rpm
